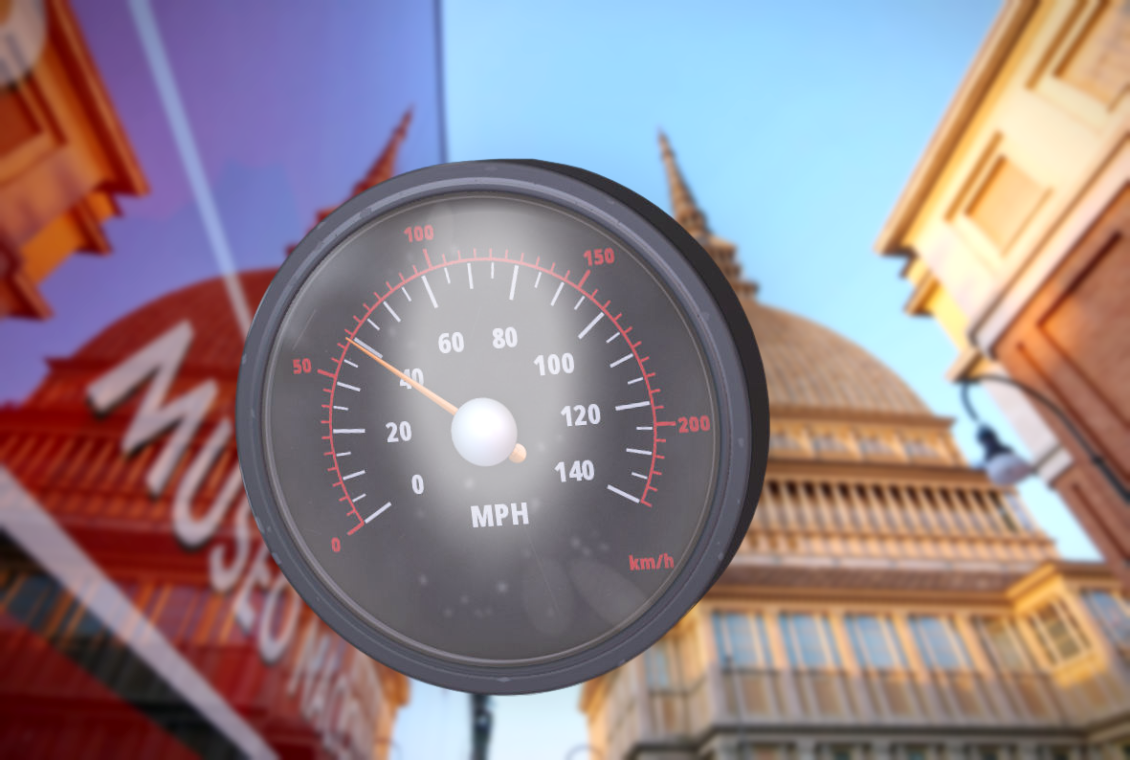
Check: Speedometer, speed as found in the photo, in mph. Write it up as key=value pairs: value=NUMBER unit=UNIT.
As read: value=40 unit=mph
